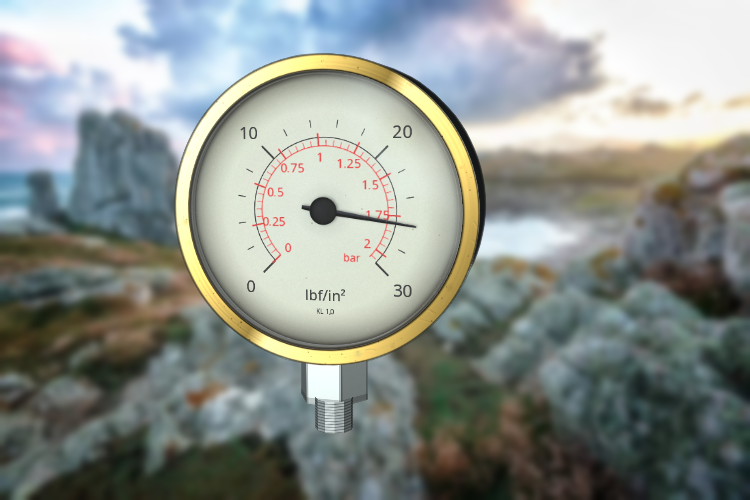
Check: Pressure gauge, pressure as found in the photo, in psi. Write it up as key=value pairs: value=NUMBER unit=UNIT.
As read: value=26 unit=psi
